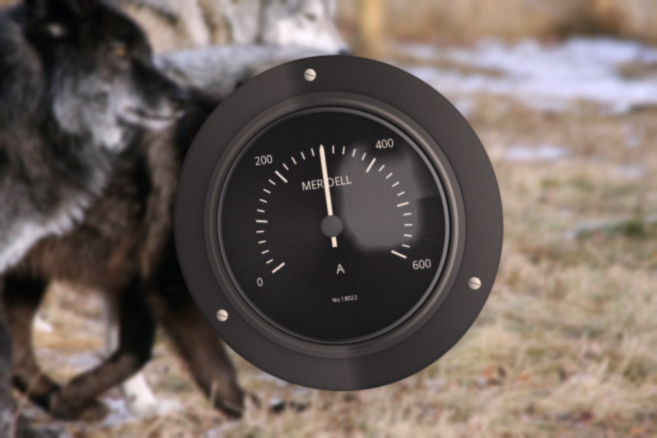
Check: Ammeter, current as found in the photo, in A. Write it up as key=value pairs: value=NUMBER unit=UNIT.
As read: value=300 unit=A
